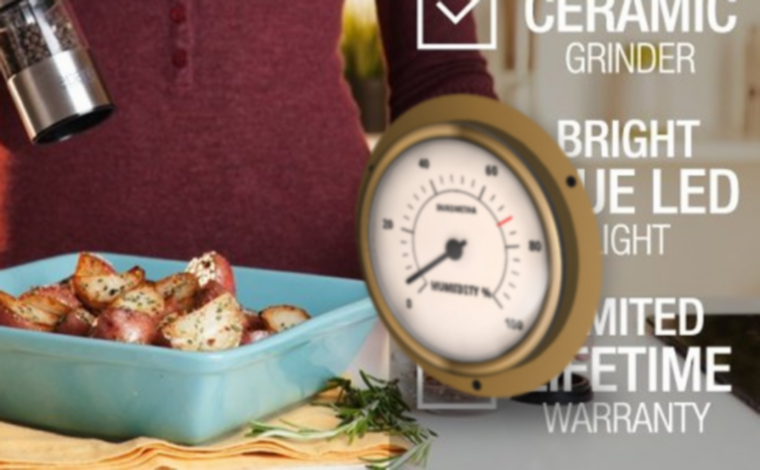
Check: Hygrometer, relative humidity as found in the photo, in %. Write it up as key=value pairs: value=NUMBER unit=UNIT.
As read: value=4 unit=%
